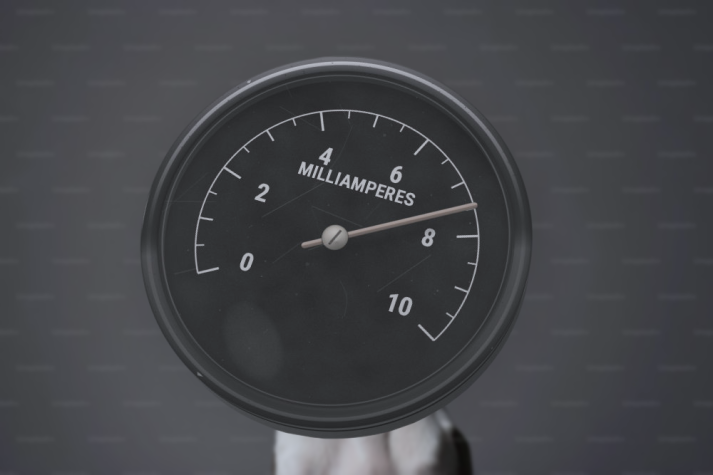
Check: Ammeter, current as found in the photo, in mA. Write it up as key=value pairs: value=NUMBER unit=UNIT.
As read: value=7.5 unit=mA
